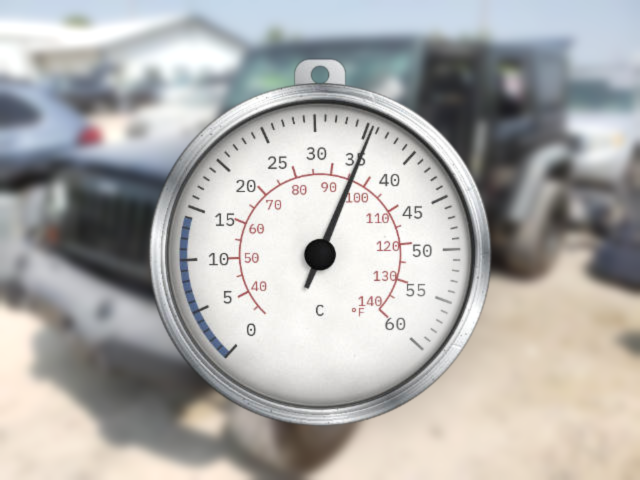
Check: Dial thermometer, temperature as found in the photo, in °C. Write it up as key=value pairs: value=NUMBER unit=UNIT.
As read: value=35.5 unit=°C
